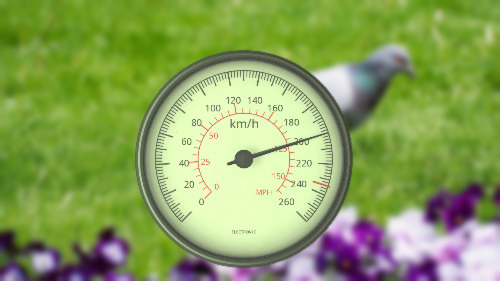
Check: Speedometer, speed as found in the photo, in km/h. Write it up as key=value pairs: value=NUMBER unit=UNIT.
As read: value=200 unit=km/h
